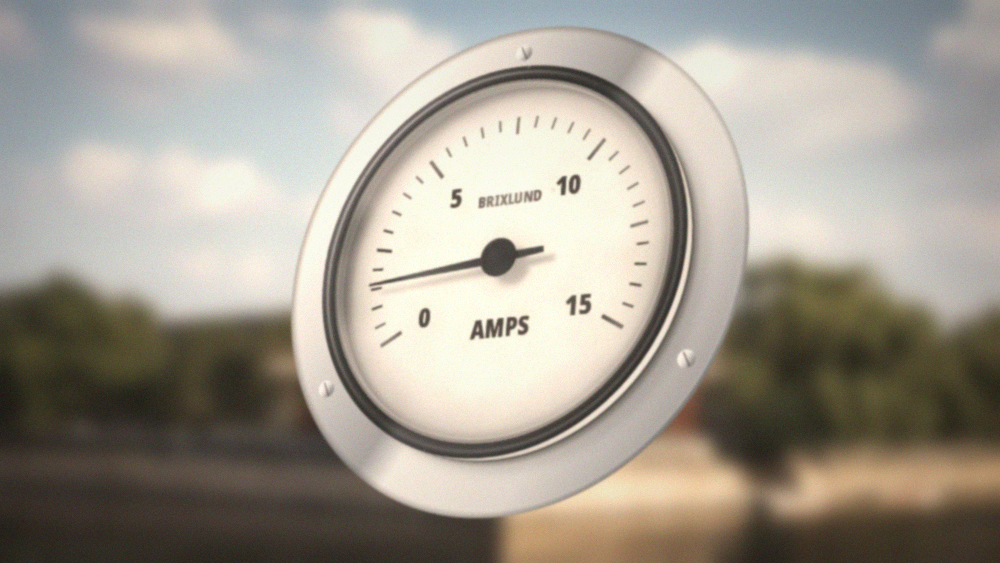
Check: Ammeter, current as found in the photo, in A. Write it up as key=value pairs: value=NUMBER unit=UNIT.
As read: value=1.5 unit=A
